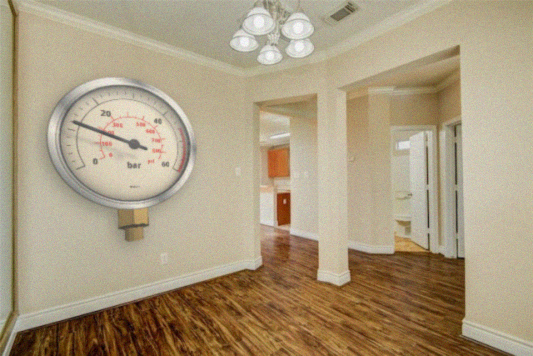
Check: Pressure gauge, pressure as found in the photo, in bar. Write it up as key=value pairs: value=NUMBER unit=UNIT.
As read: value=12 unit=bar
